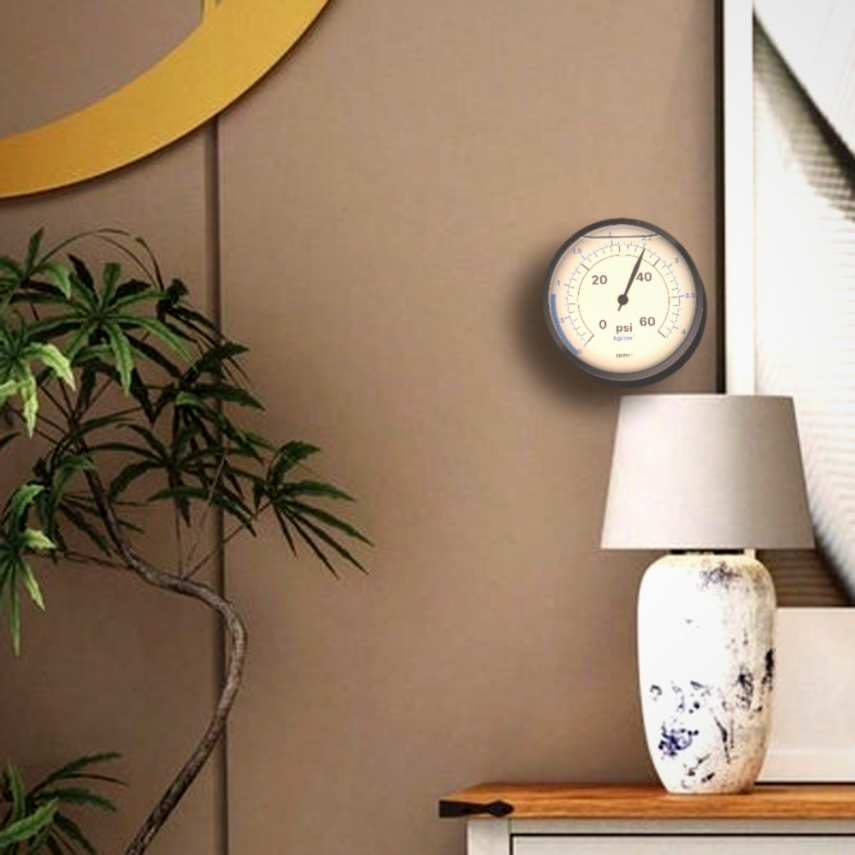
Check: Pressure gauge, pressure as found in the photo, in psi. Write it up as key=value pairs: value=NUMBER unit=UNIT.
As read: value=36 unit=psi
